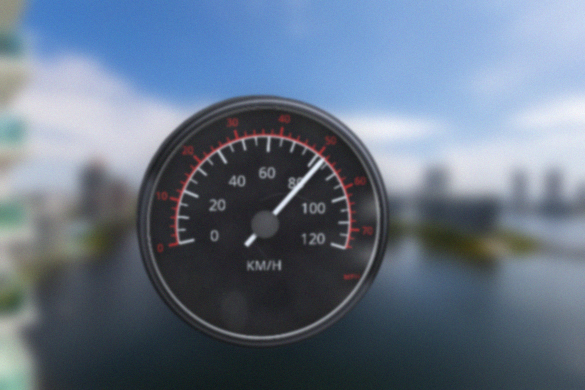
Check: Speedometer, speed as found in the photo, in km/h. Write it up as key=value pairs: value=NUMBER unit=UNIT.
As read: value=82.5 unit=km/h
